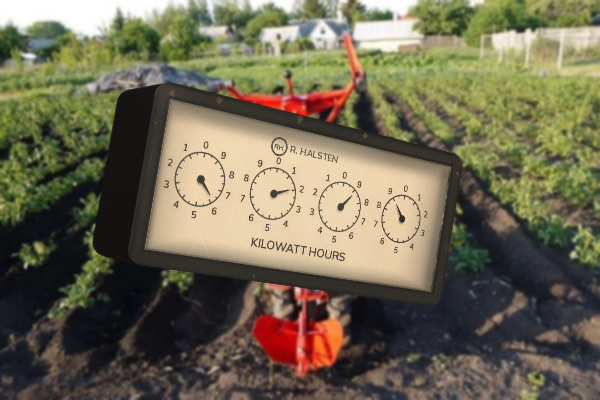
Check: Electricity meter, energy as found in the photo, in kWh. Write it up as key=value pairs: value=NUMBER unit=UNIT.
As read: value=6189 unit=kWh
